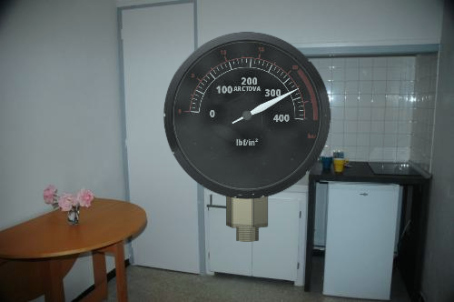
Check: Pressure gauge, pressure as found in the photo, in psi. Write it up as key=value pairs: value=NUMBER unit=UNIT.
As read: value=330 unit=psi
